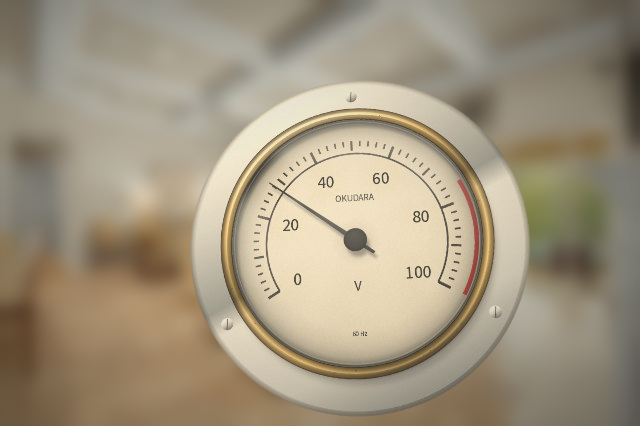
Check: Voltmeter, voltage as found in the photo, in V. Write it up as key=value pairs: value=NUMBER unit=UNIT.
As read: value=28 unit=V
